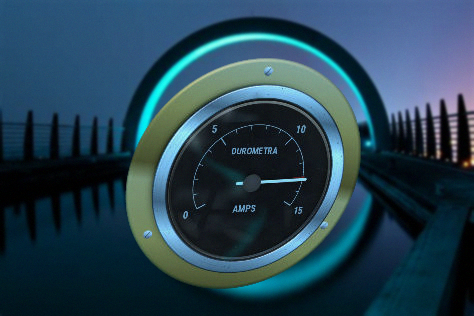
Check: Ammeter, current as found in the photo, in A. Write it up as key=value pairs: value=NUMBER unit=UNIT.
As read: value=13 unit=A
